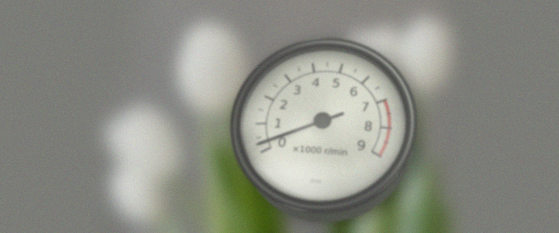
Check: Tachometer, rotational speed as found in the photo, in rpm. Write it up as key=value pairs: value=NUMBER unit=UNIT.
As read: value=250 unit=rpm
